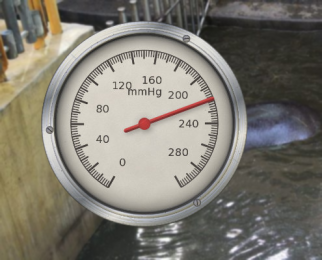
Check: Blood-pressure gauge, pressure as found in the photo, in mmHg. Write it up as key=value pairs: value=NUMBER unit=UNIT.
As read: value=220 unit=mmHg
